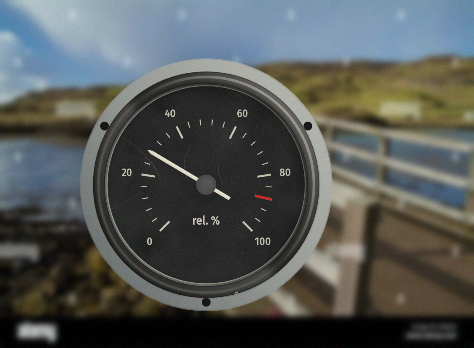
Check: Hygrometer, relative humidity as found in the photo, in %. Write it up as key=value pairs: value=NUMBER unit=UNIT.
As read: value=28 unit=%
